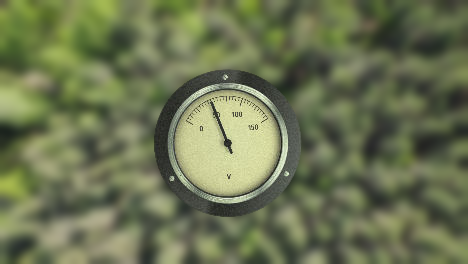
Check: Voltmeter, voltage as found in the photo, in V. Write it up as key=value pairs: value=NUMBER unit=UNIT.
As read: value=50 unit=V
